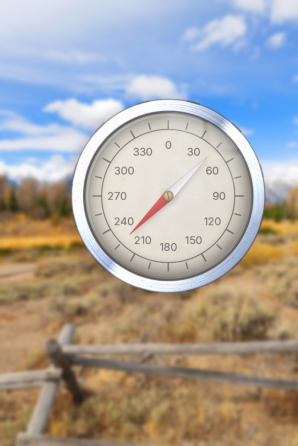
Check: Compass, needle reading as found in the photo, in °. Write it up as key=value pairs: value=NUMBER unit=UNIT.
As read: value=225 unit=°
